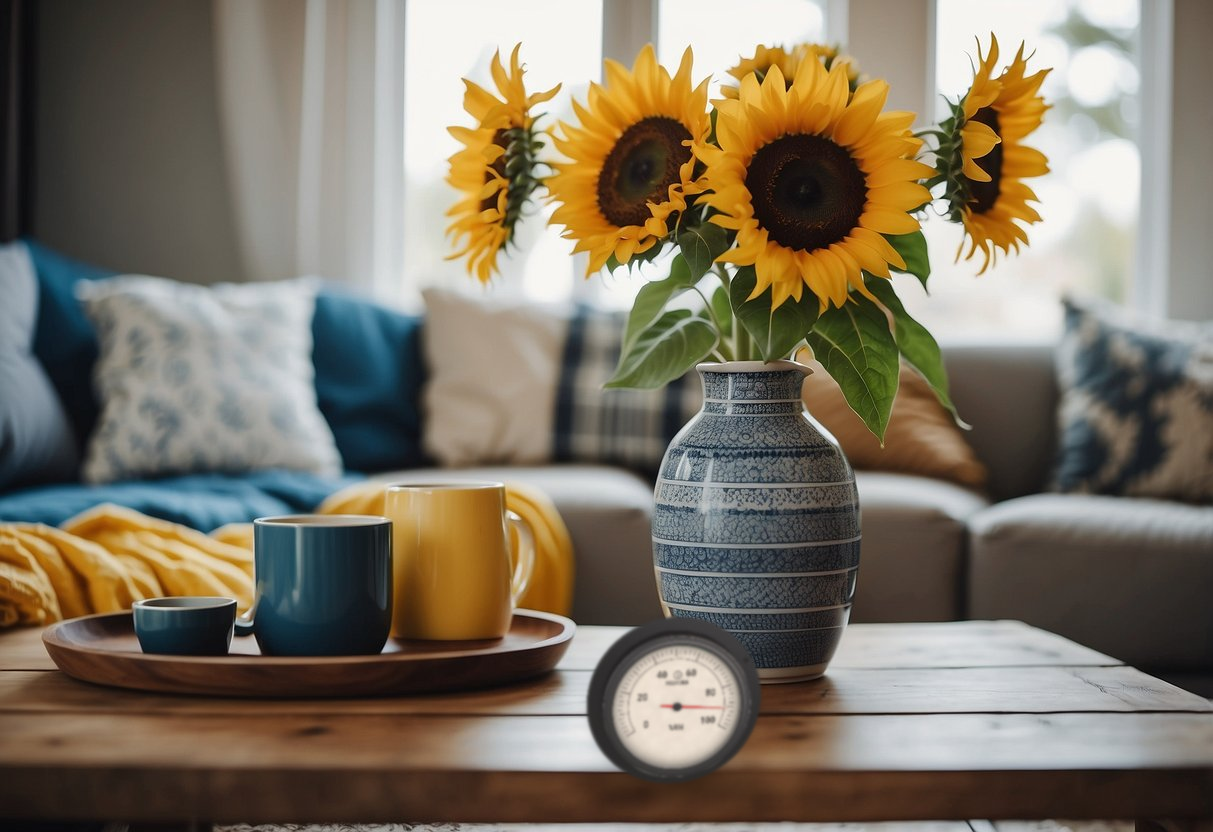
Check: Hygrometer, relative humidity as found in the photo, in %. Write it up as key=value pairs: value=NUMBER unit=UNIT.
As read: value=90 unit=%
